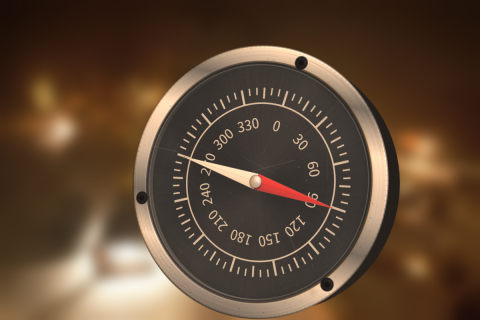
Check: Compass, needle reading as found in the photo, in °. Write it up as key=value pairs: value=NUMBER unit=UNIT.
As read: value=90 unit=°
